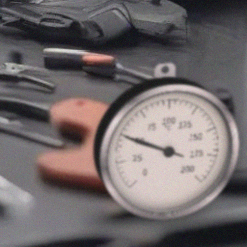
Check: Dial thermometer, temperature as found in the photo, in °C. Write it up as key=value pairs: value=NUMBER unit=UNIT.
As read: value=50 unit=°C
